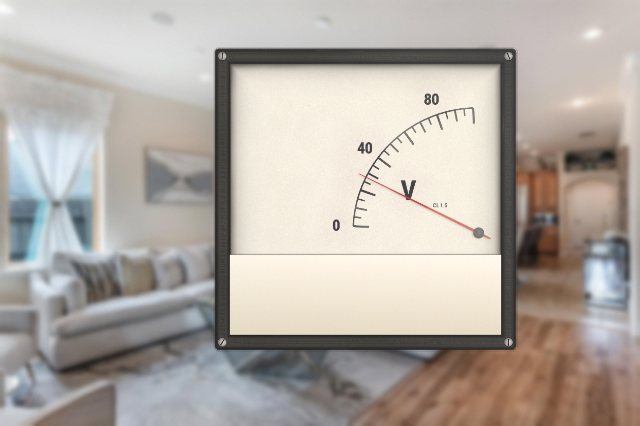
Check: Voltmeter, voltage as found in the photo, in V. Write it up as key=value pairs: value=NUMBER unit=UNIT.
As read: value=27.5 unit=V
